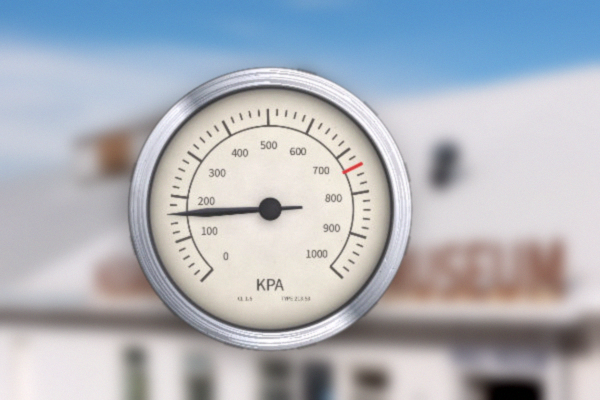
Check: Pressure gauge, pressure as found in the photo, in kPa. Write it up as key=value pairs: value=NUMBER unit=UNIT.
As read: value=160 unit=kPa
